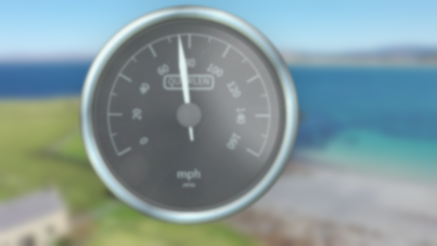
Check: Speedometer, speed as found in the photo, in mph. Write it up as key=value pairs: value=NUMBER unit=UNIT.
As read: value=75 unit=mph
